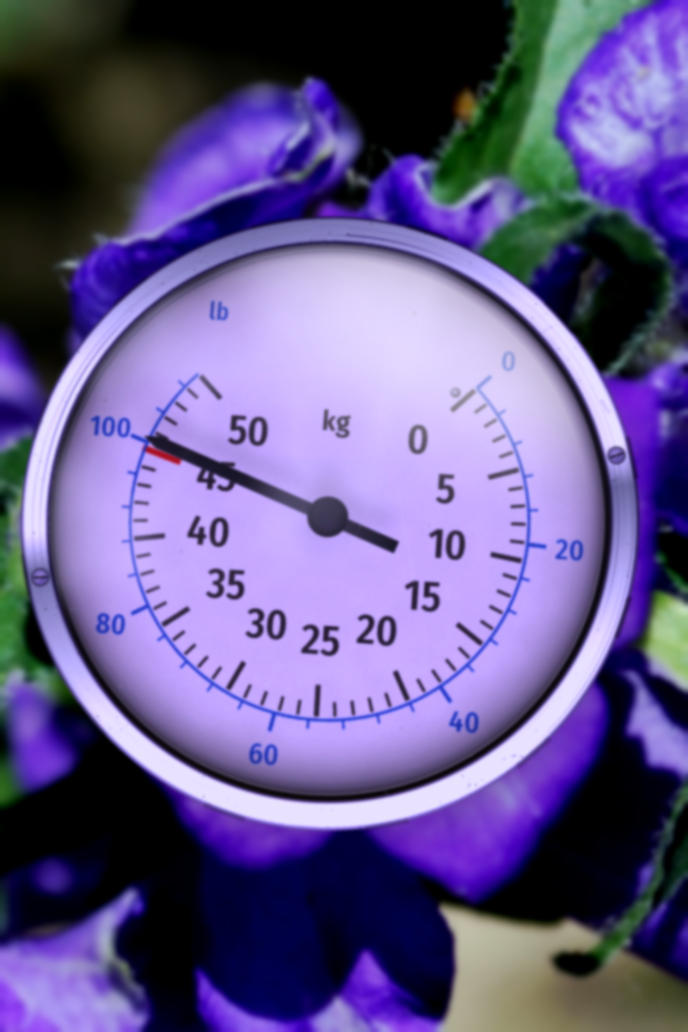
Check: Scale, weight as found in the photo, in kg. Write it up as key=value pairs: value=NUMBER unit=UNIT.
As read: value=45.5 unit=kg
